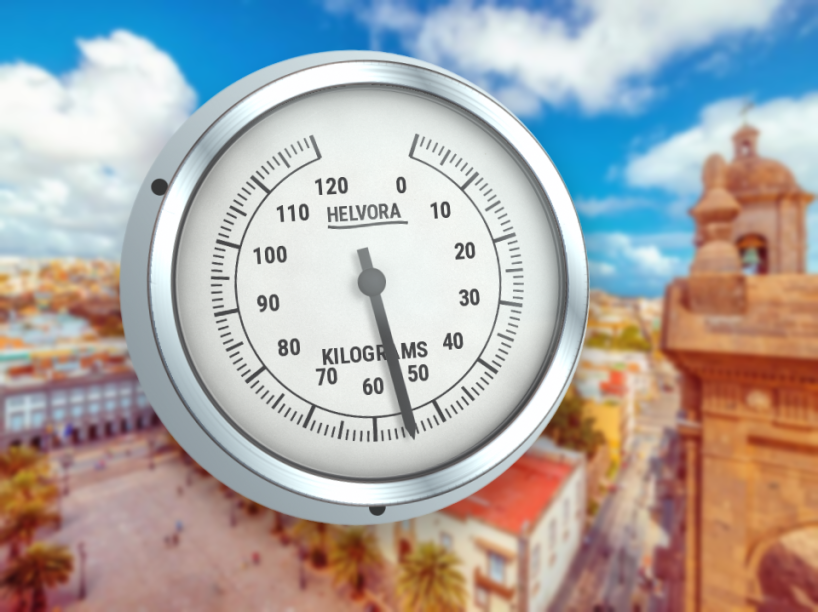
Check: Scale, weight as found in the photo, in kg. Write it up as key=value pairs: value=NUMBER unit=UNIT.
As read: value=55 unit=kg
